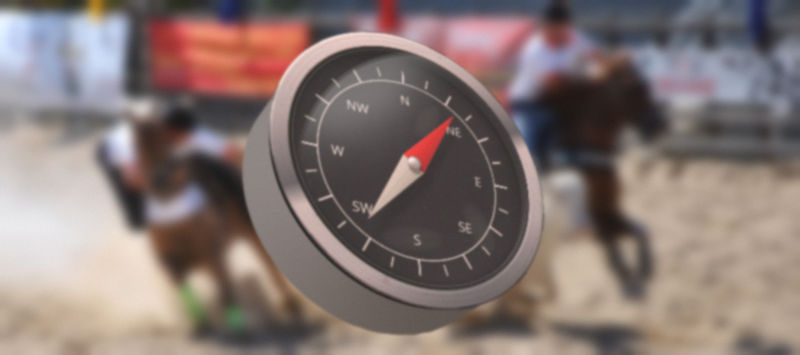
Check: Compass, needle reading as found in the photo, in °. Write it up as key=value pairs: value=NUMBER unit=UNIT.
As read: value=37.5 unit=°
